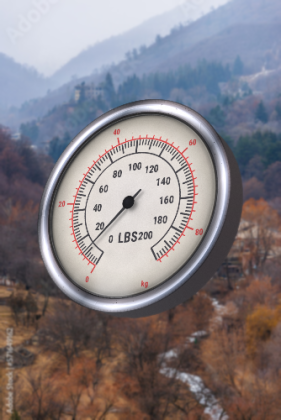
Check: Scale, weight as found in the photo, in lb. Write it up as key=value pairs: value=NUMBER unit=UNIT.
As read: value=10 unit=lb
